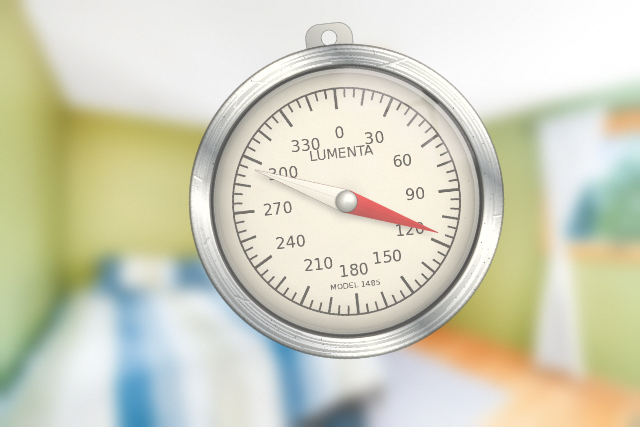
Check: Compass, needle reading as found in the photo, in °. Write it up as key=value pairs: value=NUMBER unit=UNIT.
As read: value=115 unit=°
